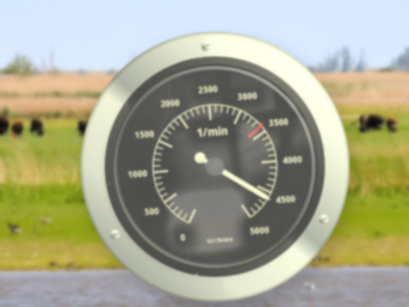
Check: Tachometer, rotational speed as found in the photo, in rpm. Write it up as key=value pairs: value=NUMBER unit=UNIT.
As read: value=4600 unit=rpm
